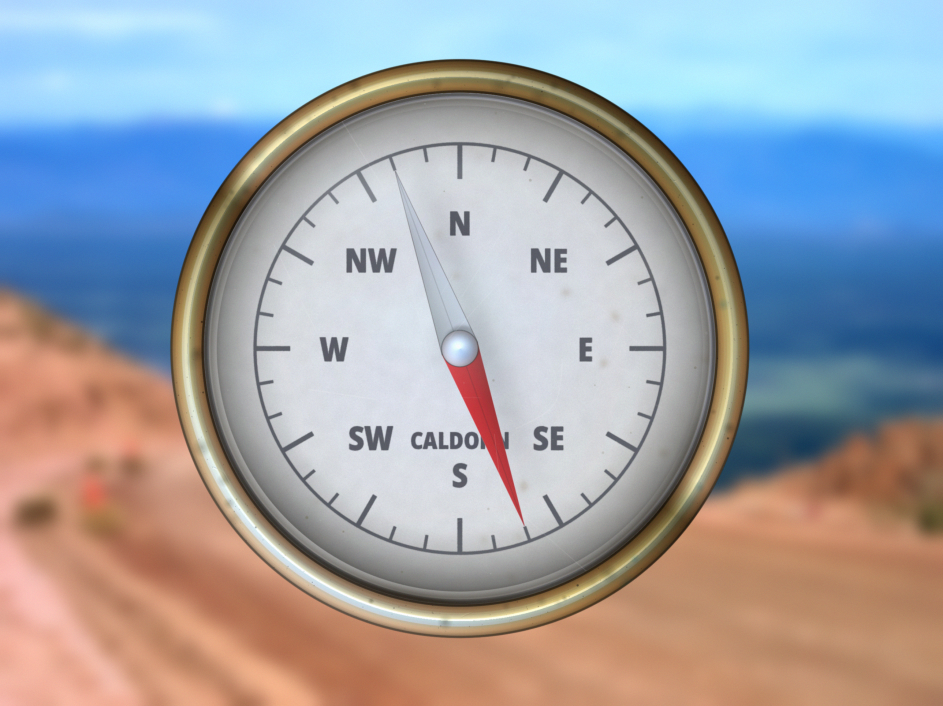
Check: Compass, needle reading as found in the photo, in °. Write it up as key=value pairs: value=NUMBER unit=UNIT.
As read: value=160 unit=°
